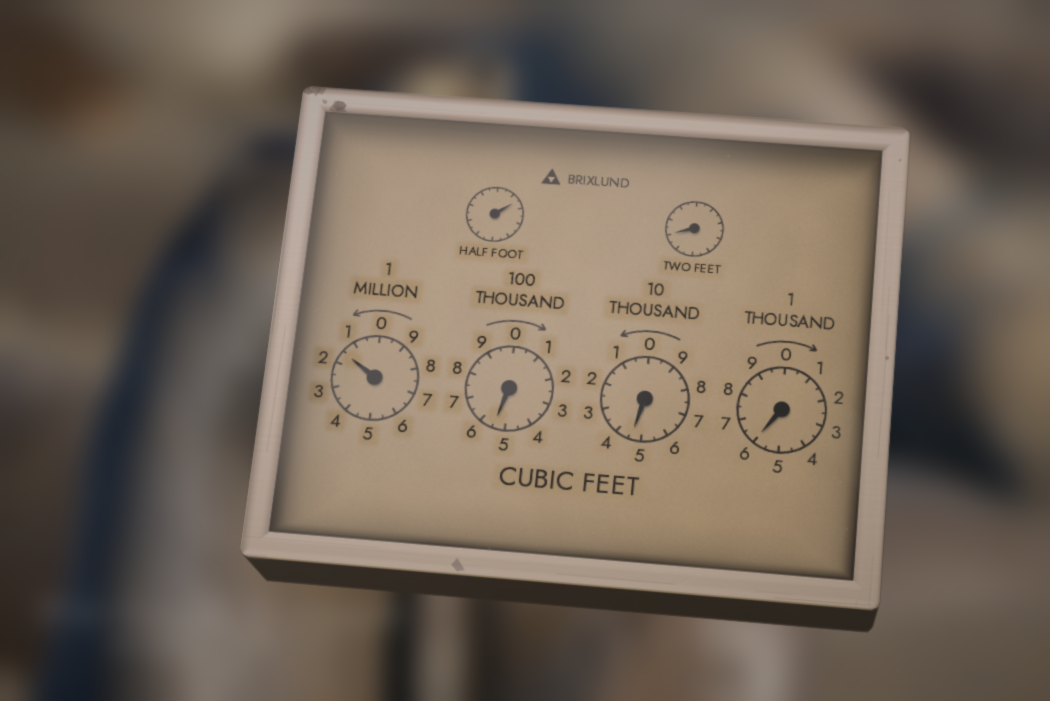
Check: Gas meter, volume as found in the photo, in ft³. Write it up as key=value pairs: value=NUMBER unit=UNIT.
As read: value=154600 unit=ft³
